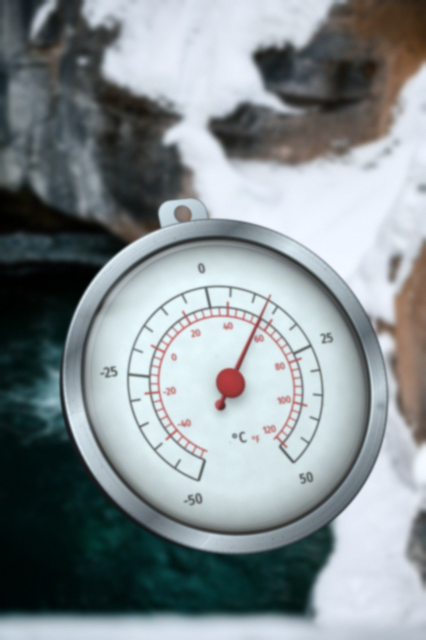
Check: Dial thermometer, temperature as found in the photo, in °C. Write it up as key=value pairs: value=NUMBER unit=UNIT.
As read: value=12.5 unit=°C
